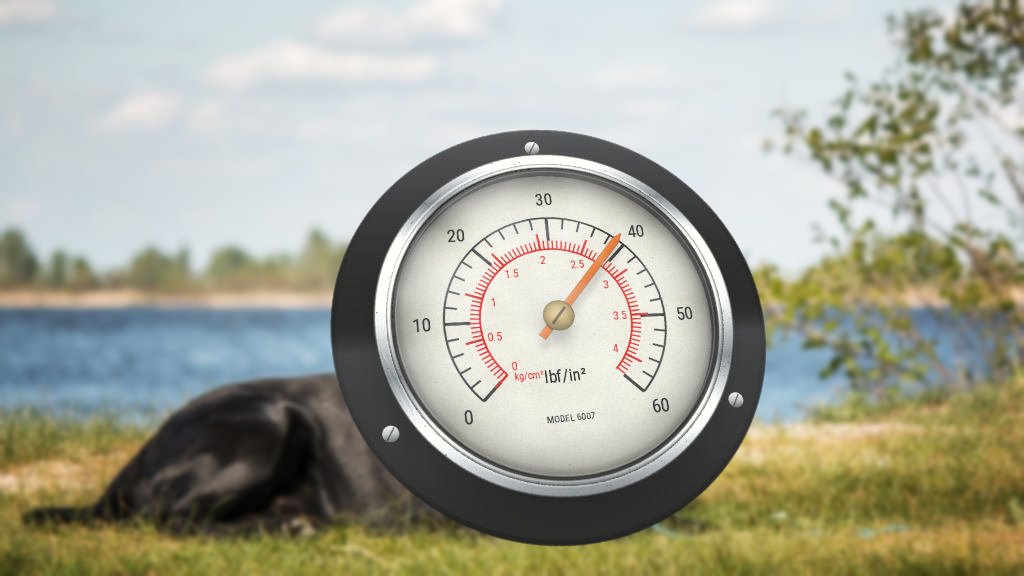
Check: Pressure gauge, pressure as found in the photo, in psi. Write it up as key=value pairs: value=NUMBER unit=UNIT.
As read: value=39 unit=psi
